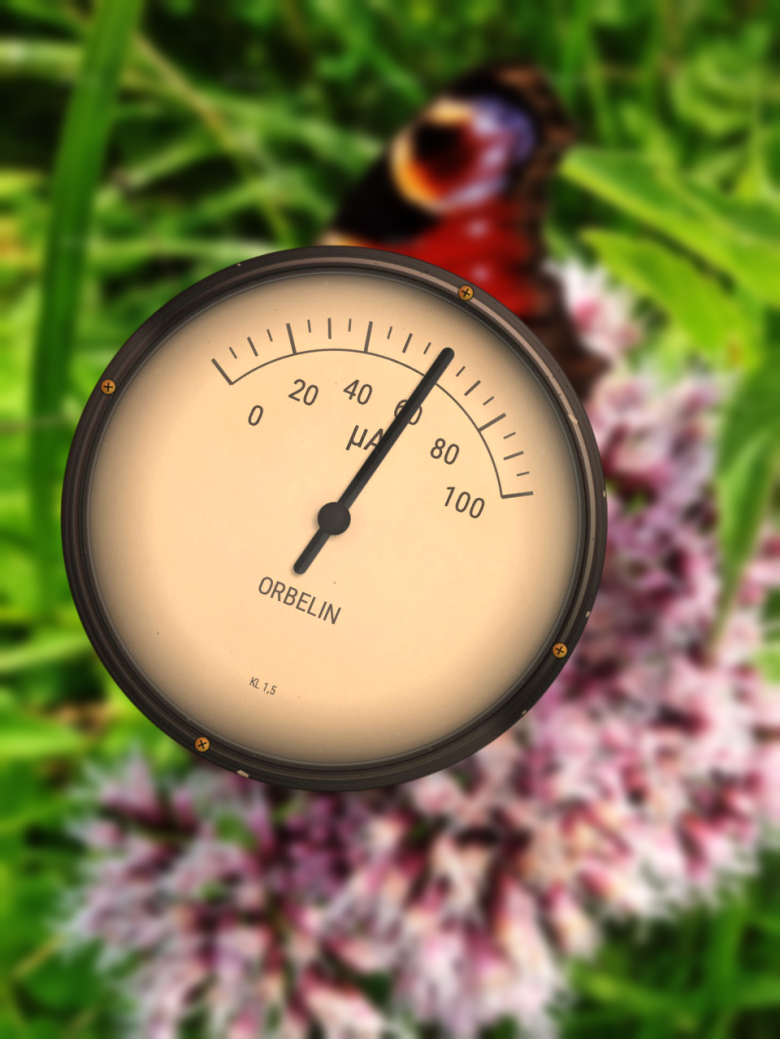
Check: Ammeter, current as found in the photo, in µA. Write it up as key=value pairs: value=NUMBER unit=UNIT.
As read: value=60 unit=µA
